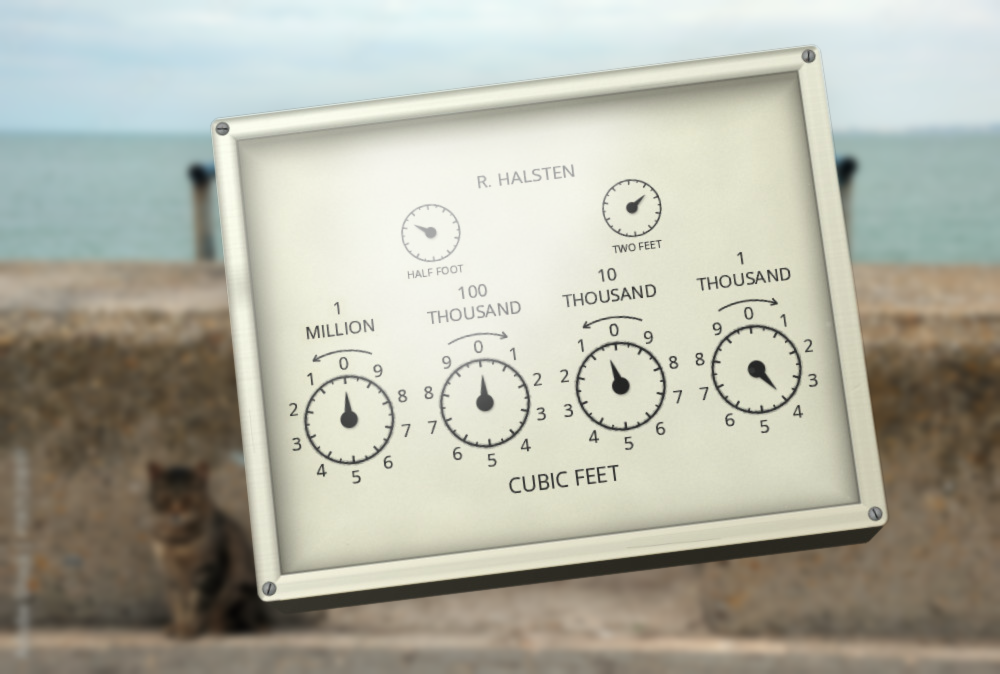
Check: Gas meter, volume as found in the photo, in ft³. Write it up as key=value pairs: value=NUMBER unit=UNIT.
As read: value=400 unit=ft³
